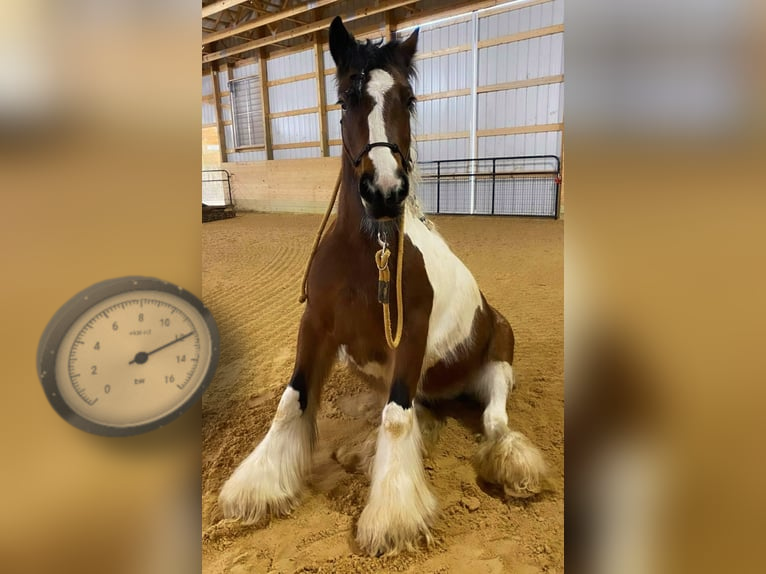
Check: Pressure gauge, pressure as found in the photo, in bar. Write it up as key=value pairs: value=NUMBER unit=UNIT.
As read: value=12 unit=bar
